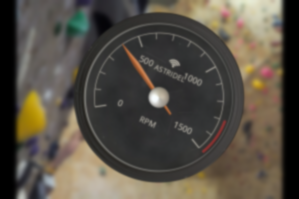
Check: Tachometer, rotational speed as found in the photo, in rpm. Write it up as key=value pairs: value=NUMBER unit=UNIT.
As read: value=400 unit=rpm
